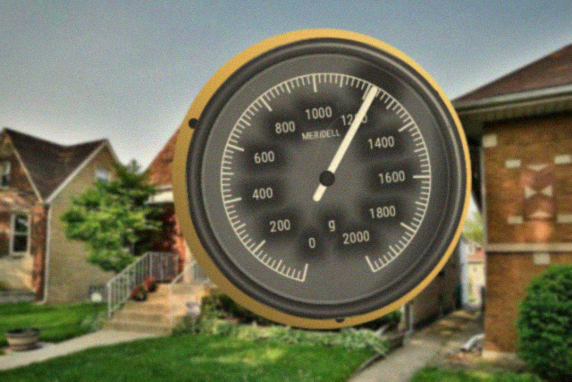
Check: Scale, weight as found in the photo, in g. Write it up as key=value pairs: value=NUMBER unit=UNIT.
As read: value=1220 unit=g
